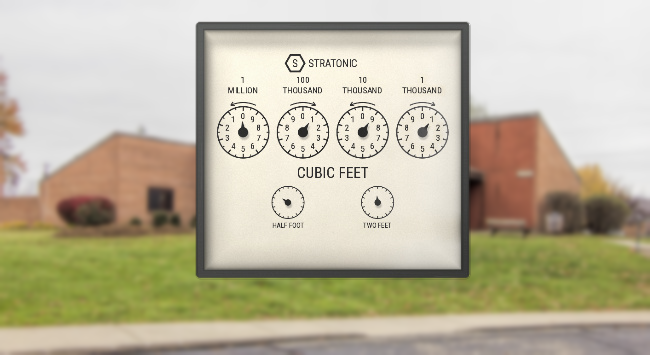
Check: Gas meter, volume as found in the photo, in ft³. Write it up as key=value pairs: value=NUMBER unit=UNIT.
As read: value=9100 unit=ft³
